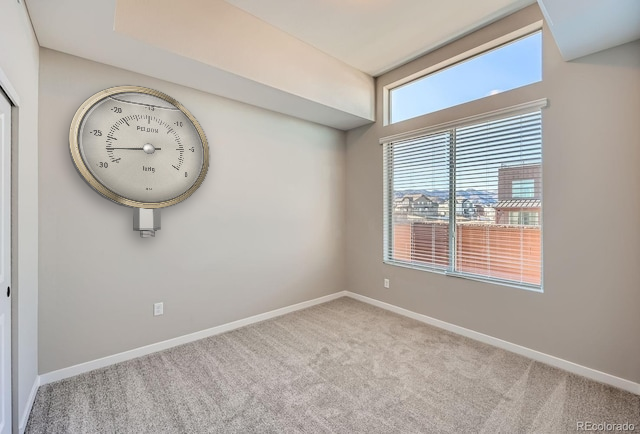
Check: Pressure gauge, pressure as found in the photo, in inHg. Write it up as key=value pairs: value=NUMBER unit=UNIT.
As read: value=-27.5 unit=inHg
